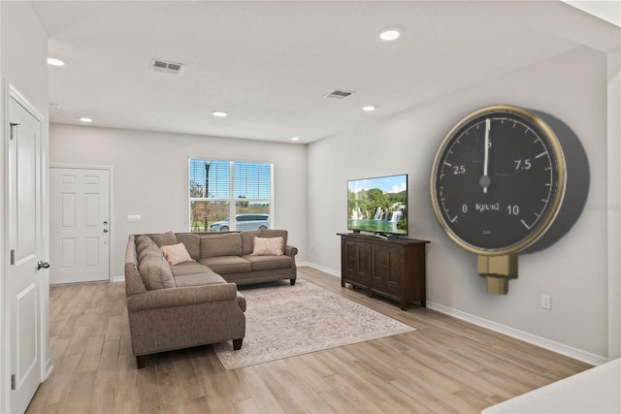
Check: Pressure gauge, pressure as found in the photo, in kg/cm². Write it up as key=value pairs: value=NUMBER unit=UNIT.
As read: value=5 unit=kg/cm²
